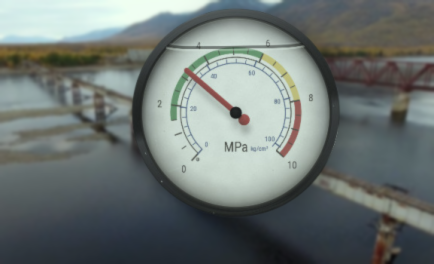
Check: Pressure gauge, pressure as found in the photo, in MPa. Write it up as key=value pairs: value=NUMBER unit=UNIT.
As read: value=3.25 unit=MPa
